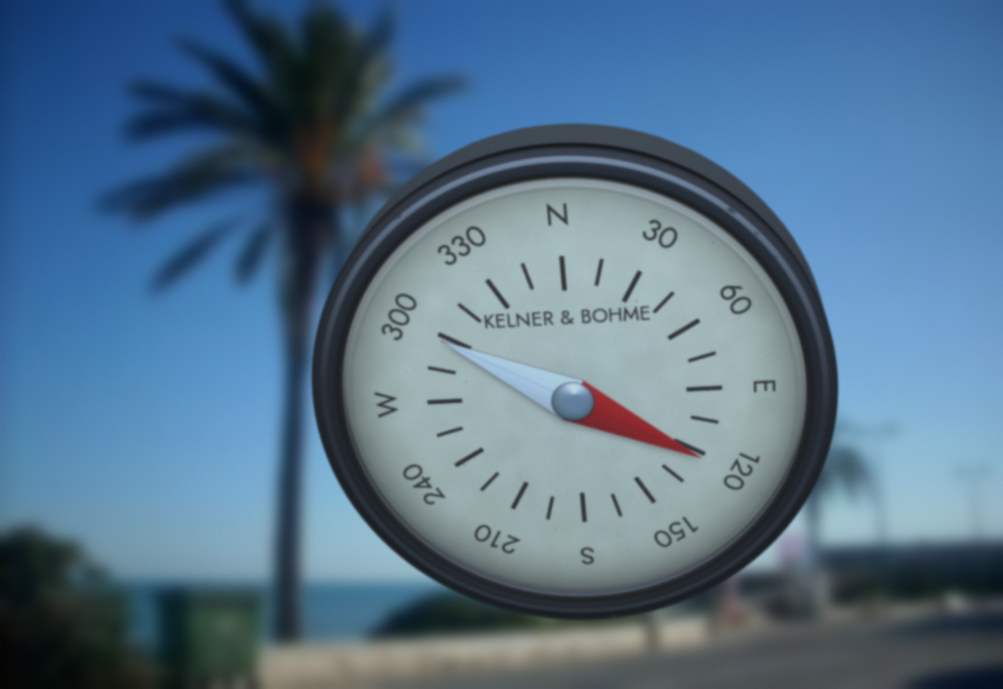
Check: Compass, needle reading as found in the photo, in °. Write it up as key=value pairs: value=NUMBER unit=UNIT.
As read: value=120 unit=°
